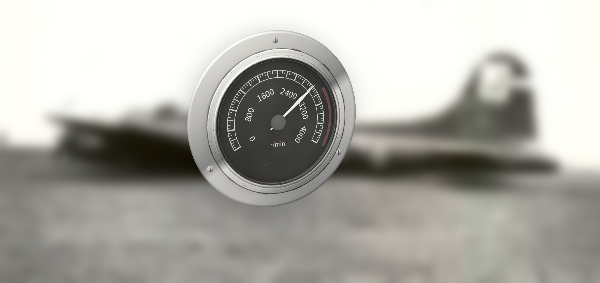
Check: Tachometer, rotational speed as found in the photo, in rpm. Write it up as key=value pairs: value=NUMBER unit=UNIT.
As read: value=2800 unit=rpm
